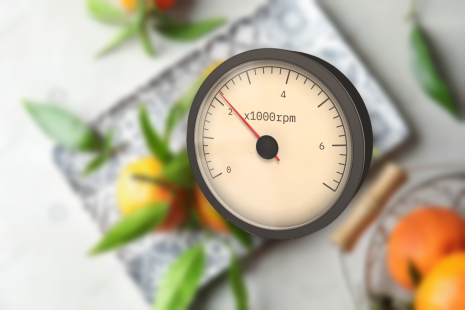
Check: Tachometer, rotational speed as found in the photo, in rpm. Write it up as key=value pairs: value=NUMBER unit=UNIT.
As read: value=2200 unit=rpm
